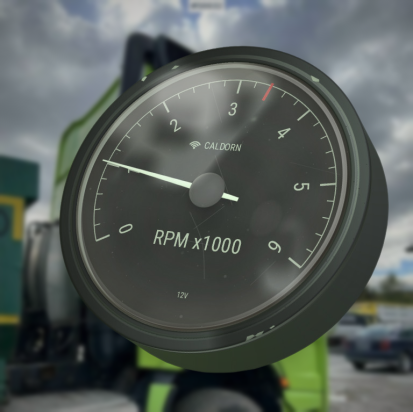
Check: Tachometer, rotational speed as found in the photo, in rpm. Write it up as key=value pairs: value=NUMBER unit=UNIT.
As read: value=1000 unit=rpm
